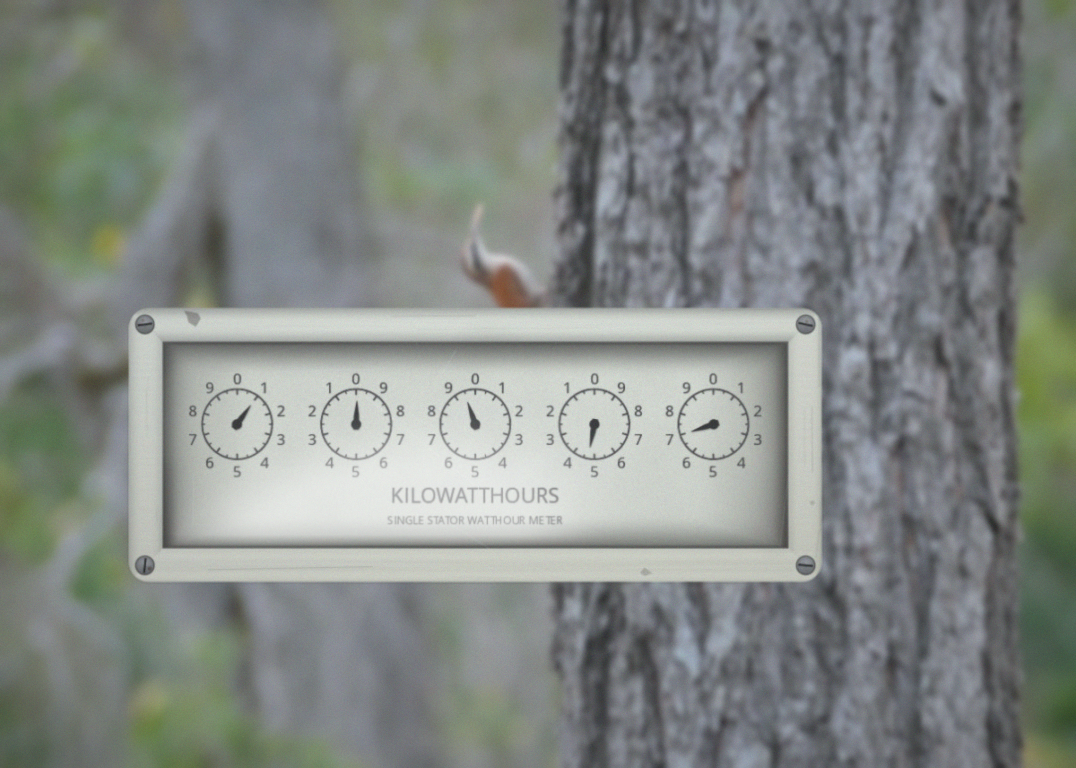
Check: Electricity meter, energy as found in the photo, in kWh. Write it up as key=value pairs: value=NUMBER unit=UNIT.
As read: value=9947 unit=kWh
